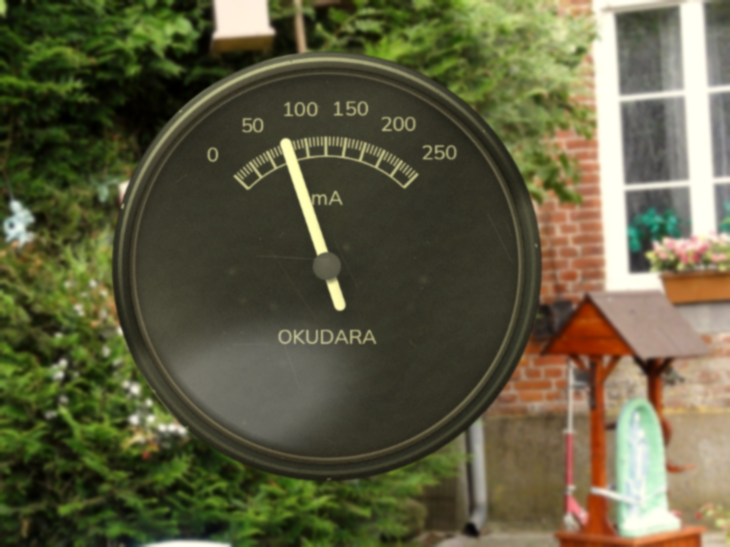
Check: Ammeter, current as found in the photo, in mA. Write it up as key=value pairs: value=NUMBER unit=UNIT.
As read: value=75 unit=mA
